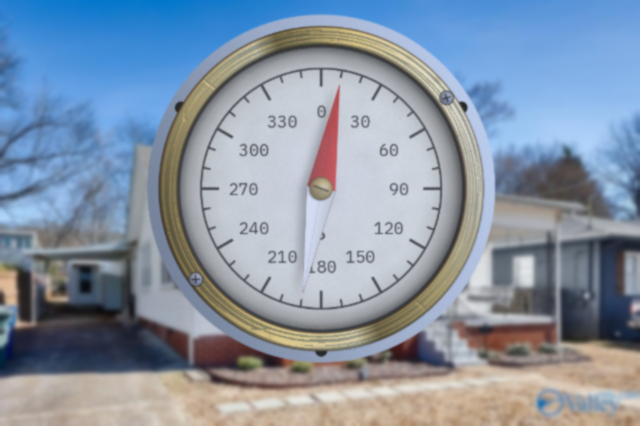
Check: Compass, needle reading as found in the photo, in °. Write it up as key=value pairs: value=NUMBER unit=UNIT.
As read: value=10 unit=°
